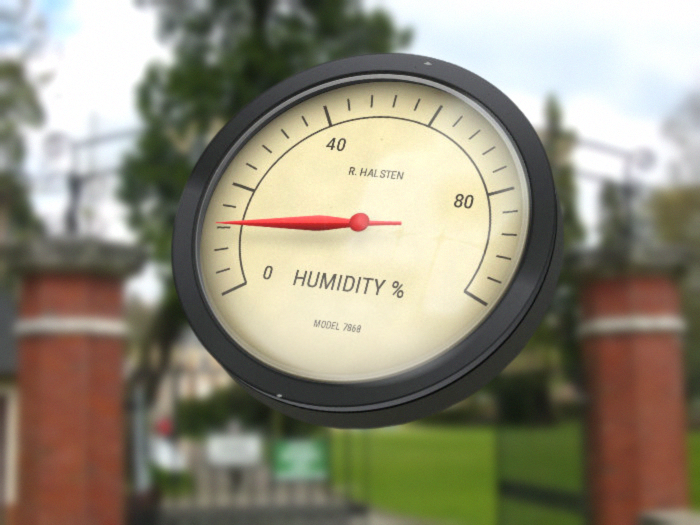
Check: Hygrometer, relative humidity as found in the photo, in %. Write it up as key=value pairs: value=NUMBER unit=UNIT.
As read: value=12 unit=%
